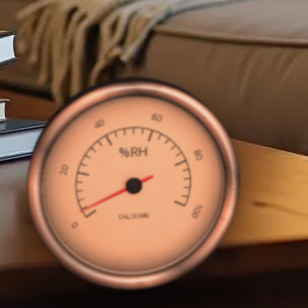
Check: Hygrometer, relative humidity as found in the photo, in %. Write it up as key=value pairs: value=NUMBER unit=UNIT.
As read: value=4 unit=%
